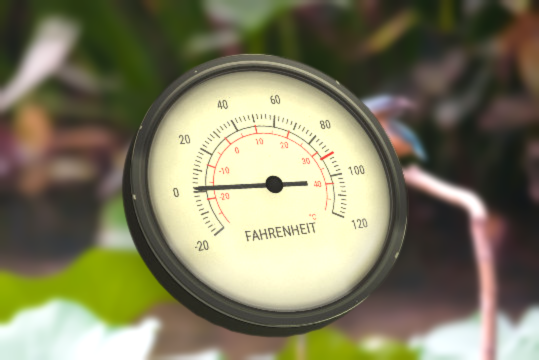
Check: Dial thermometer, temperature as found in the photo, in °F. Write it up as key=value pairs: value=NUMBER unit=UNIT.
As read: value=0 unit=°F
